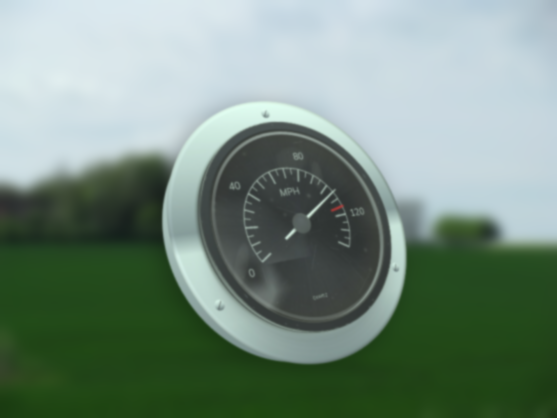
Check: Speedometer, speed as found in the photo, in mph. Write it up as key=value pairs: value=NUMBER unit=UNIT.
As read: value=105 unit=mph
